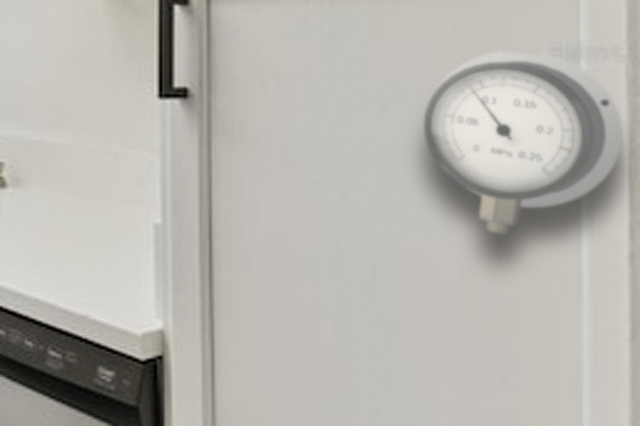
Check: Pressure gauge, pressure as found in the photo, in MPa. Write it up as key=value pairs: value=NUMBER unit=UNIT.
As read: value=0.09 unit=MPa
